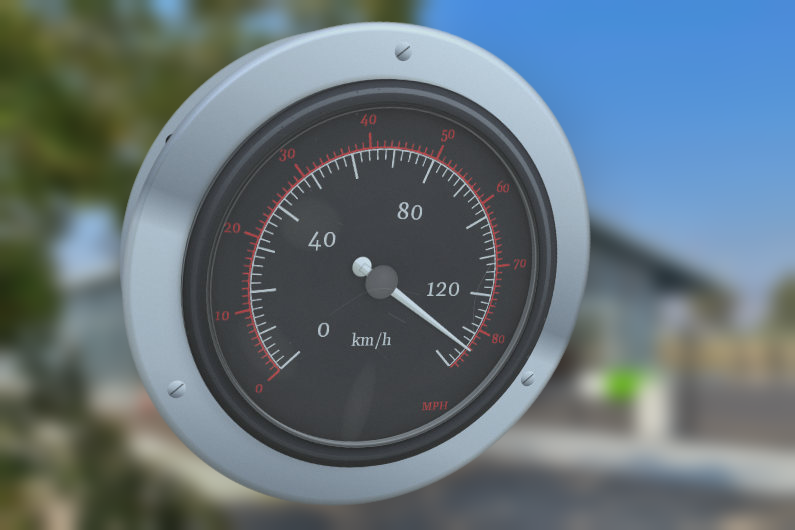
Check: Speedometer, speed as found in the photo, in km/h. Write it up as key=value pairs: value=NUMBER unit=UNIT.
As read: value=134 unit=km/h
